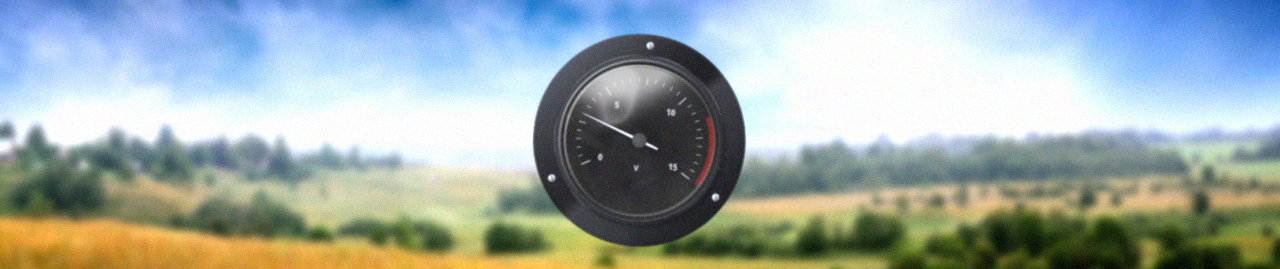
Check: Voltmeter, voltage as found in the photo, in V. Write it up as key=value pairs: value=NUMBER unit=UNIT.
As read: value=3 unit=V
